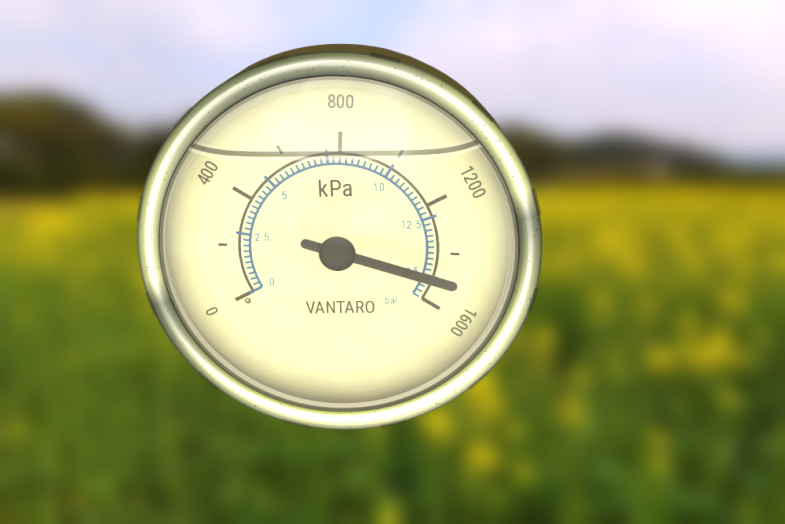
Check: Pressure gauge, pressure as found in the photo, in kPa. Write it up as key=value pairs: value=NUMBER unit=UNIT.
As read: value=1500 unit=kPa
